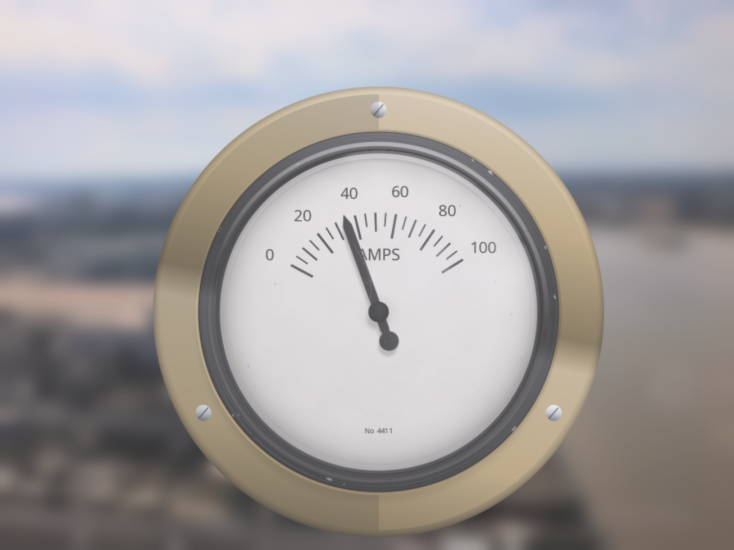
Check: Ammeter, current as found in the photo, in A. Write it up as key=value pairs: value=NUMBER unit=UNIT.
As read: value=35 unit=A
